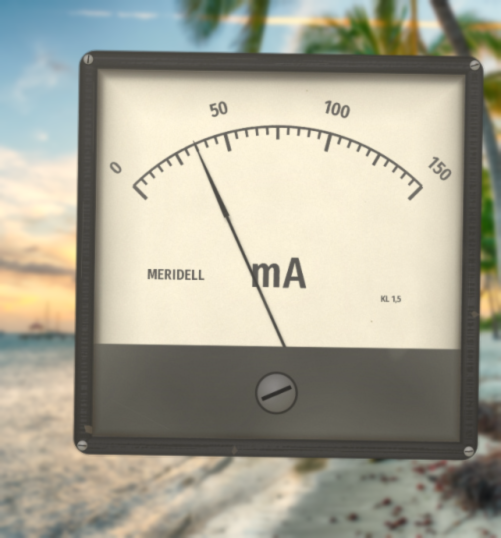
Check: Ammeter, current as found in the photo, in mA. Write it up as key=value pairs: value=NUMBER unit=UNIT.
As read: value=35 unit=mA
